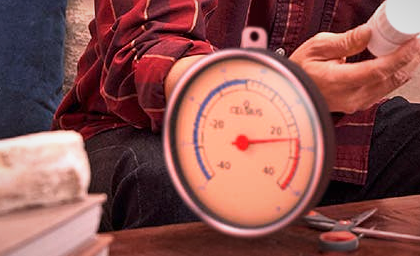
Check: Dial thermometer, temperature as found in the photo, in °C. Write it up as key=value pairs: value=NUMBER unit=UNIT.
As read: value=24 unit=°C
